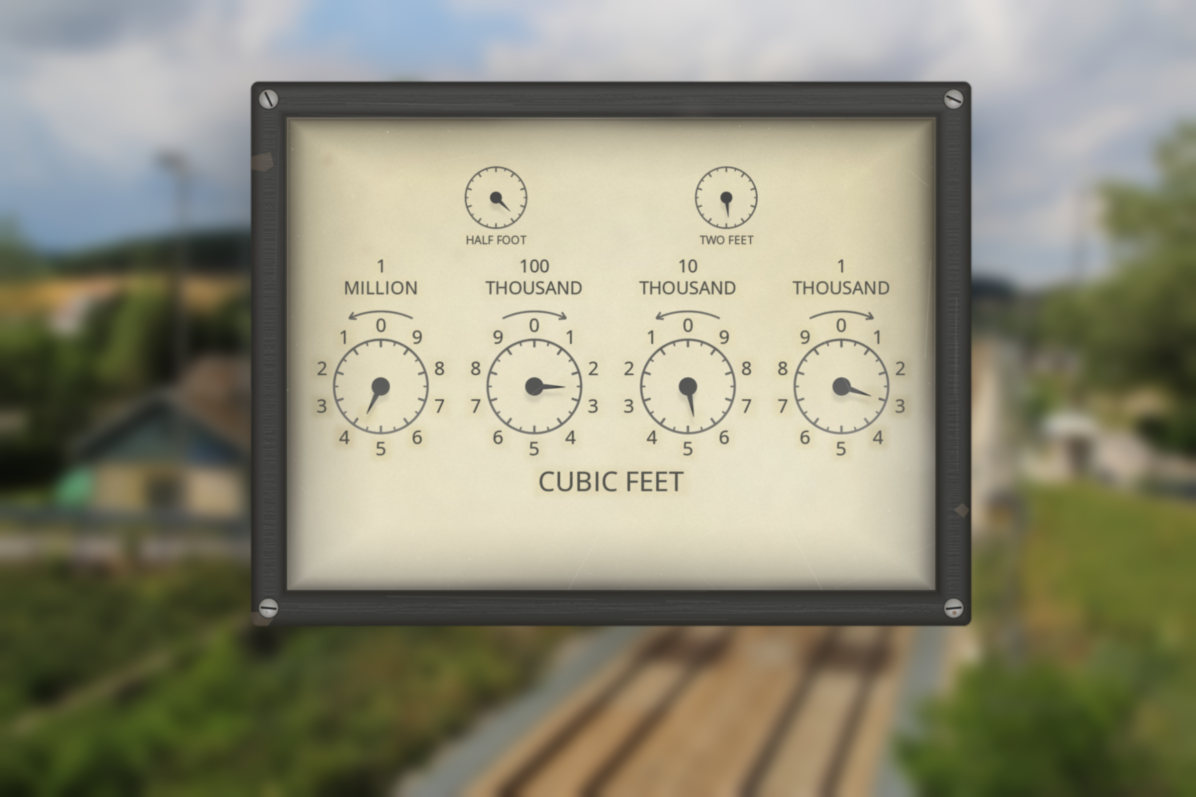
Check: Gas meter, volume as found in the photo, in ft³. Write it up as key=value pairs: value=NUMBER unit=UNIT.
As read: value=425300 unit=ft³
